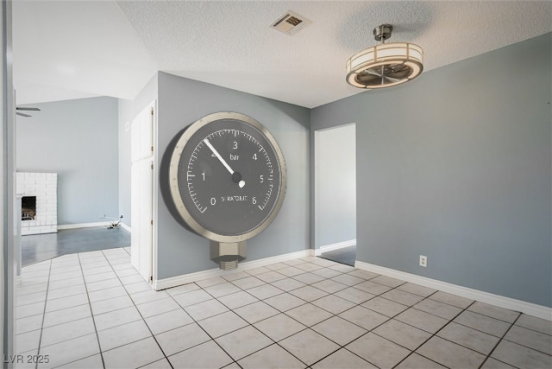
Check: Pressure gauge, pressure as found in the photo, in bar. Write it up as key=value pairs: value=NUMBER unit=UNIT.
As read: value=2 unit=bar
